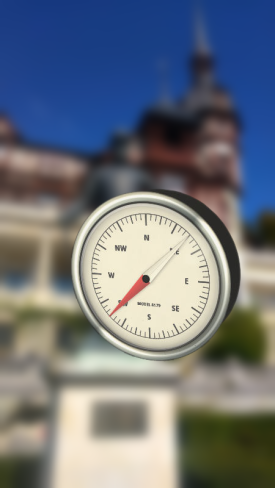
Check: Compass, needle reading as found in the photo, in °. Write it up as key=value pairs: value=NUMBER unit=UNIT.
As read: value=225 unit=°
